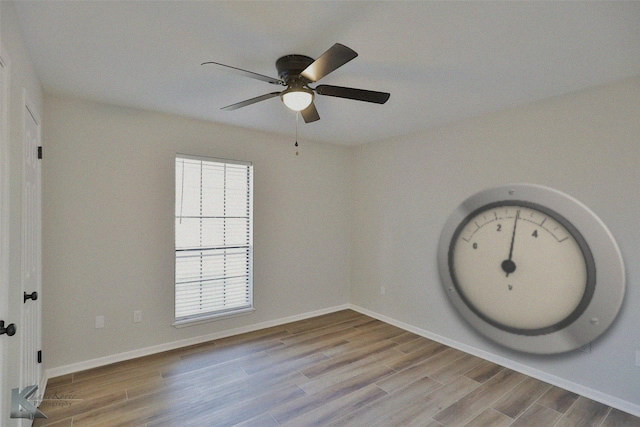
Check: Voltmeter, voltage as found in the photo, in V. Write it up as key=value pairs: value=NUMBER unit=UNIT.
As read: value=3 unit=V
